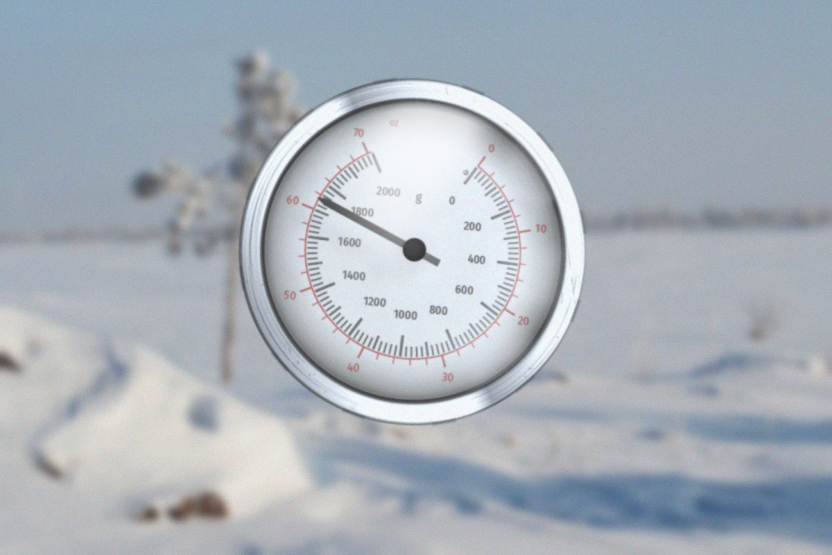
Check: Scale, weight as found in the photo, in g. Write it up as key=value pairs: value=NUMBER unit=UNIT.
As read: value=1740 unit=g
